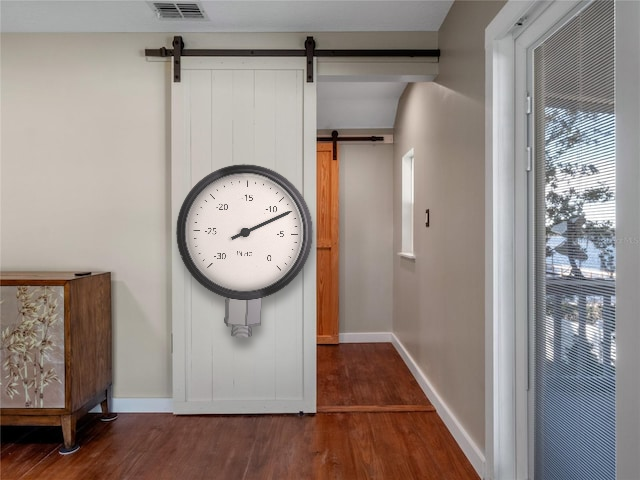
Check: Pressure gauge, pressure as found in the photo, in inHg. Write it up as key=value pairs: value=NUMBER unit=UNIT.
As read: value=-8 unit=inHg
